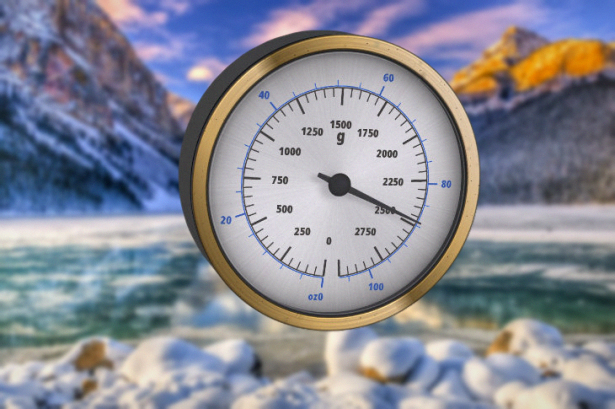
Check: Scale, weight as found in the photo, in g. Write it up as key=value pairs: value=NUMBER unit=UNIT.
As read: value=2475 unit=g
